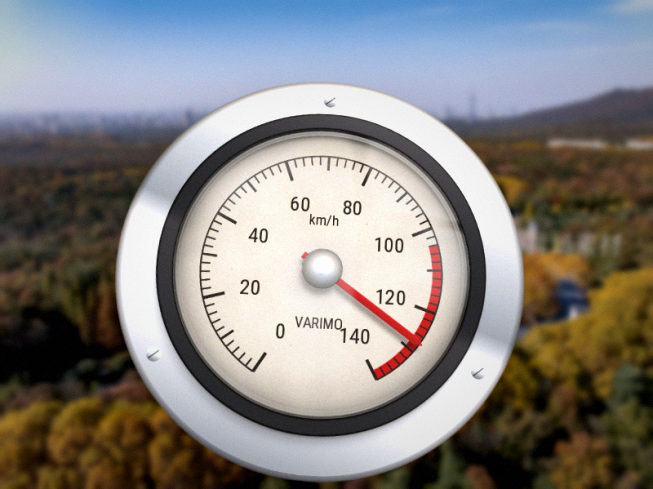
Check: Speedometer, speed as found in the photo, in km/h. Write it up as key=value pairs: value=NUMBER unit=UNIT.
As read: value=128 unit=km/h
